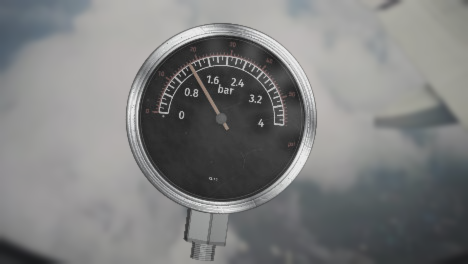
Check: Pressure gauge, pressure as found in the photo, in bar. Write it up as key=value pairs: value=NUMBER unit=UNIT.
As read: value=1.2 unit=bar
